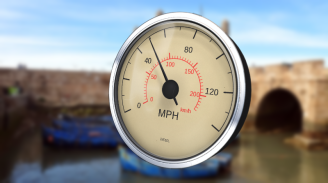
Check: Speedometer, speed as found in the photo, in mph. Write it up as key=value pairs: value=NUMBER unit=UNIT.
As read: value=50 unit=mph
